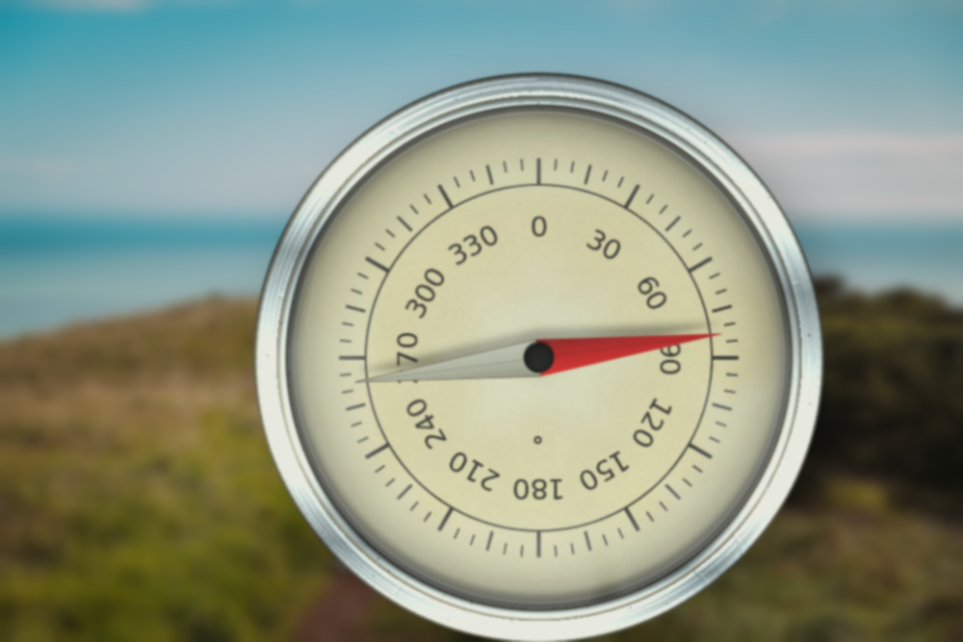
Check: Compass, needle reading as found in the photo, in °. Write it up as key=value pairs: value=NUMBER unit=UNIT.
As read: value=82.5 unit=°
